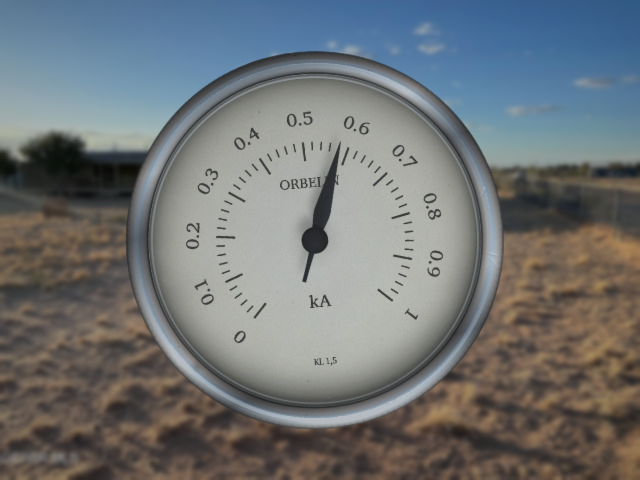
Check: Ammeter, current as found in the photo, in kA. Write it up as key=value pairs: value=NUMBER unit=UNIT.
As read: value=0.58 unit=kA
